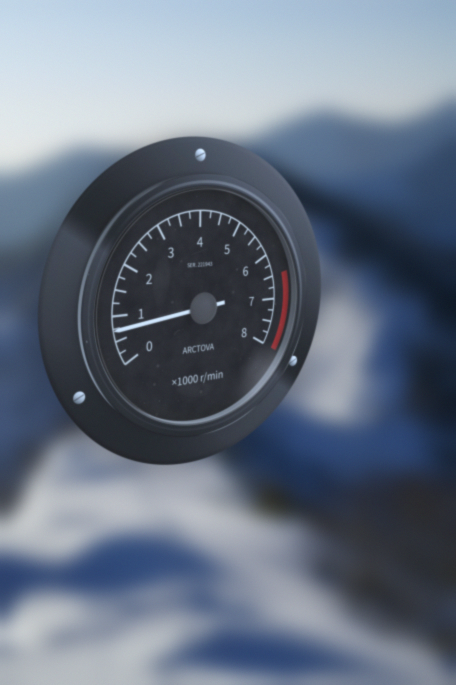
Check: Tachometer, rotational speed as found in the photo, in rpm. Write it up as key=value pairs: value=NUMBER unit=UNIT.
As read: value=750 unit=rpm
